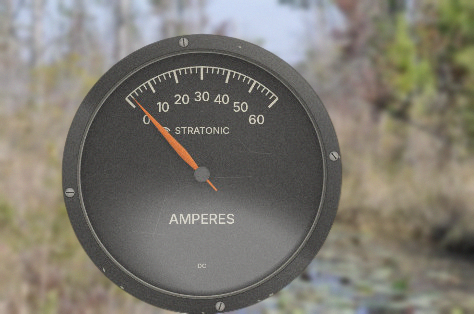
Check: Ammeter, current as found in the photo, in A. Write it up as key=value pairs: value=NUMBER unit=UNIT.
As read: value=2 unit=A
